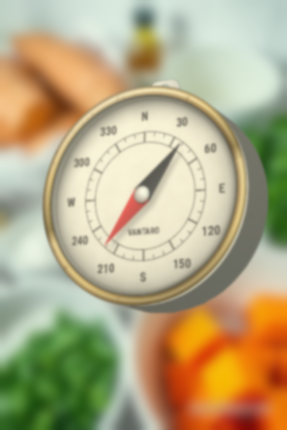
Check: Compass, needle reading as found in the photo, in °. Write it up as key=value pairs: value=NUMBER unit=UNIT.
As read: value=220 unit=°
